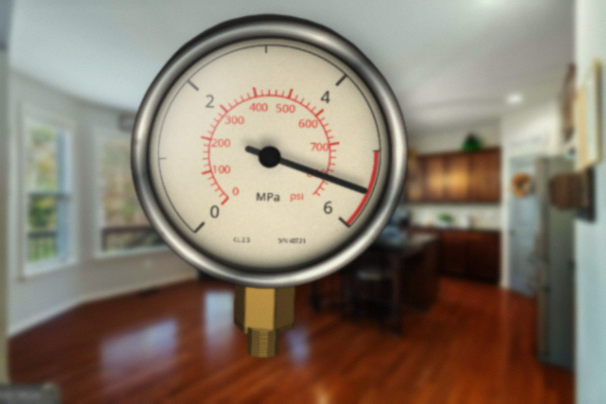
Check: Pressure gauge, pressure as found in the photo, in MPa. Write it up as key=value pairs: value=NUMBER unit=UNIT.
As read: value=5.5 unit=MPa
